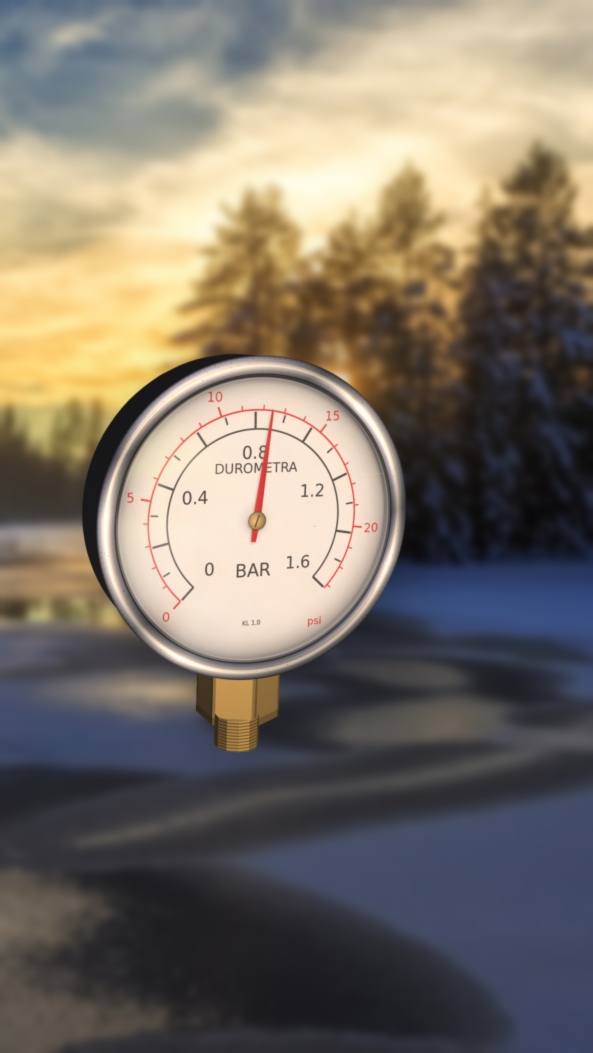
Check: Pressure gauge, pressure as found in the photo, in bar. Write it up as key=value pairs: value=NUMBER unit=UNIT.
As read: value=0.85 unit=bar
